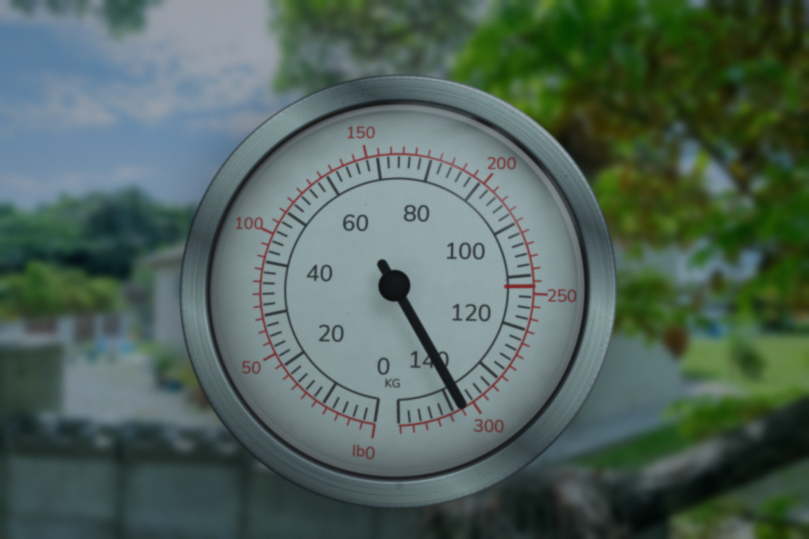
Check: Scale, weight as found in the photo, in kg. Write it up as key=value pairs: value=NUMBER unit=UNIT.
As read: value=138 unit=kg
